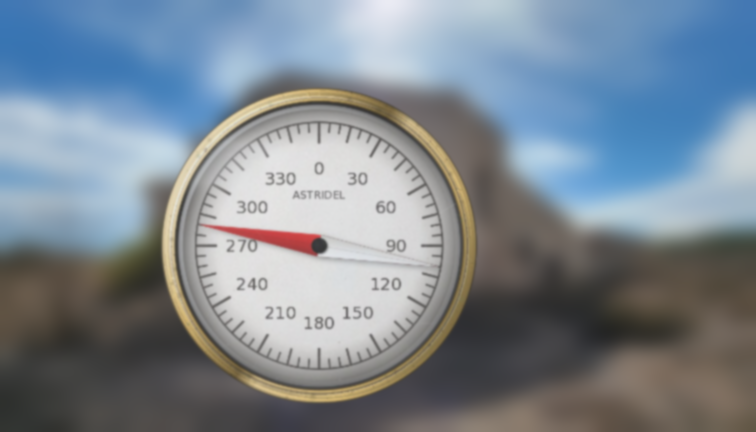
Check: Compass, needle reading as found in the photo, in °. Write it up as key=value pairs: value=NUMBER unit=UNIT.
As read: value=280 unit=°
